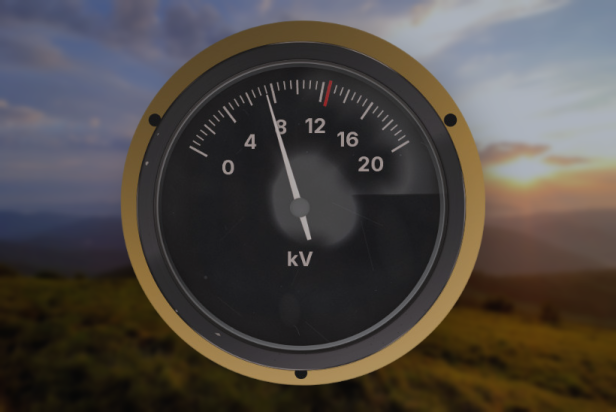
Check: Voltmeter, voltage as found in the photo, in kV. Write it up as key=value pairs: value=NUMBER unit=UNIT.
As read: value=7.5 unit=kV
